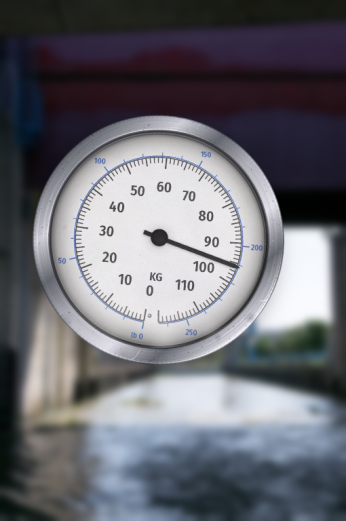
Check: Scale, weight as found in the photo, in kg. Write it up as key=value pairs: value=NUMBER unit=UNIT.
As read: value=96 unit=kg
